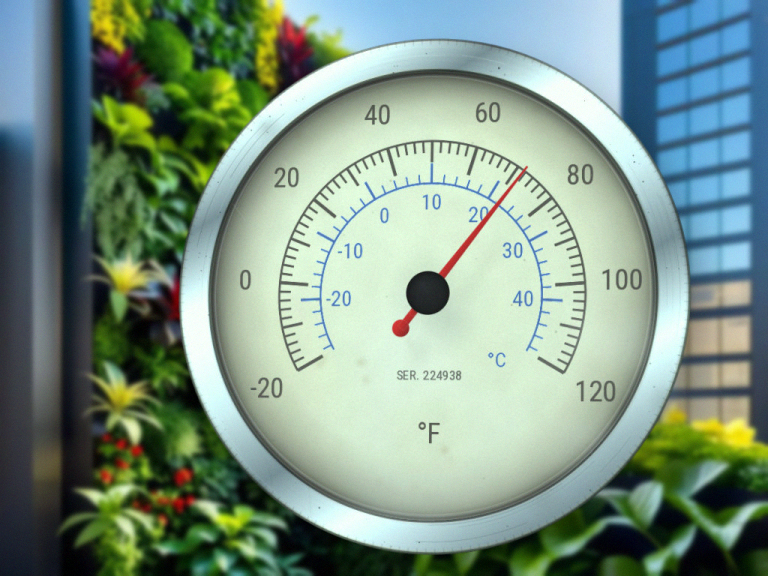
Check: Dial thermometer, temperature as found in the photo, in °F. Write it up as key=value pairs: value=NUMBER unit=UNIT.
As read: value=72 unit=°F
